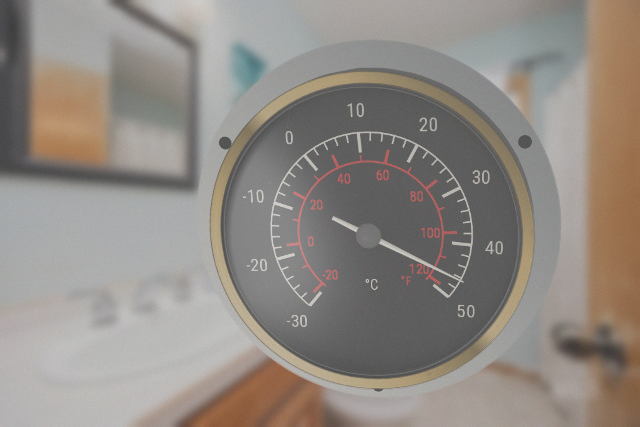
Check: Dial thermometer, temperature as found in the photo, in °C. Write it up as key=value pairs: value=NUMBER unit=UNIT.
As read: value=46 unit=°C
